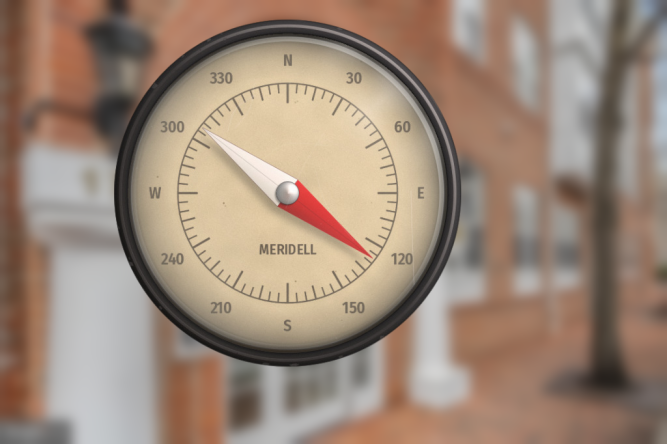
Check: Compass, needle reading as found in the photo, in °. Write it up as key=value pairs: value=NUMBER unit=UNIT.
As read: value=127.5 unit=°
